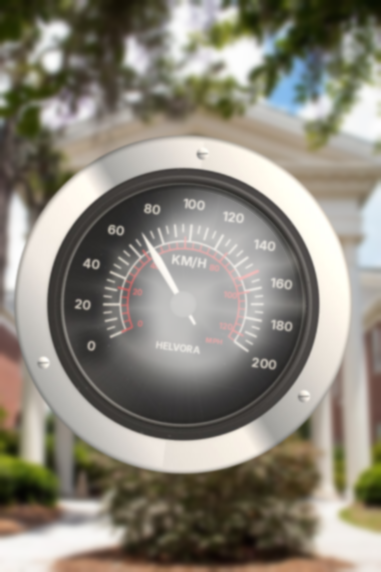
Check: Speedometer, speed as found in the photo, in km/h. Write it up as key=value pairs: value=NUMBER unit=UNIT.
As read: value=70 unit=km/h
